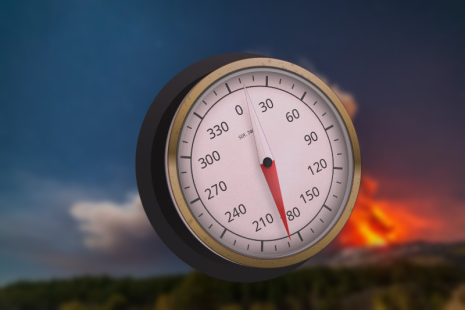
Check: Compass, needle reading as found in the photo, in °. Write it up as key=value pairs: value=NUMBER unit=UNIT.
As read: value=190 unit=°
